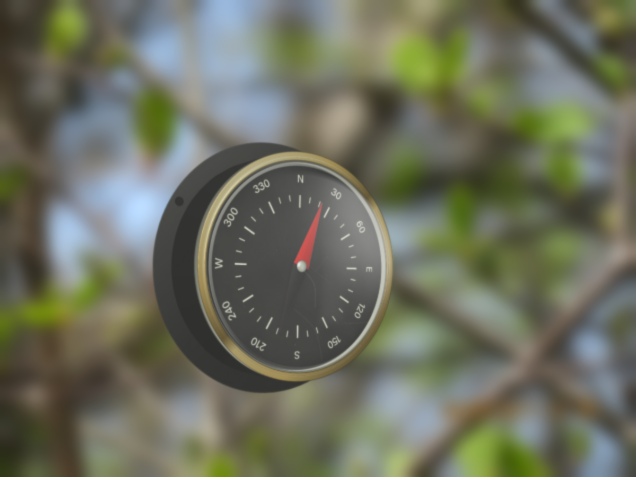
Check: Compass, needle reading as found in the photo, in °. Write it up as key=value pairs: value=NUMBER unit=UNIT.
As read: value=20 unit=°
